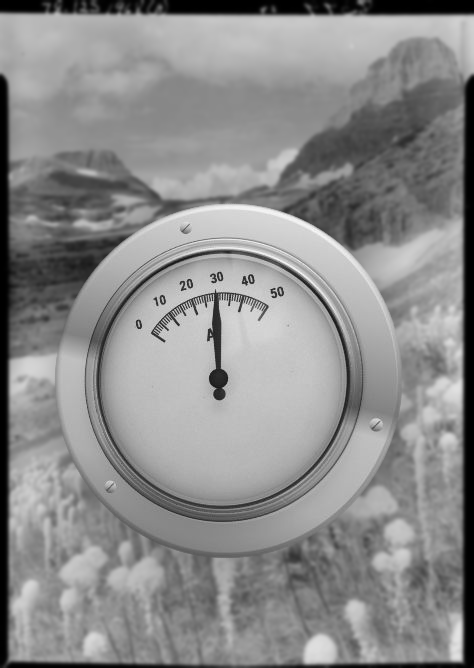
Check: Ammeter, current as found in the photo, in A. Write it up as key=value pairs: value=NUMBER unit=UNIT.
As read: value=30 unit=A
